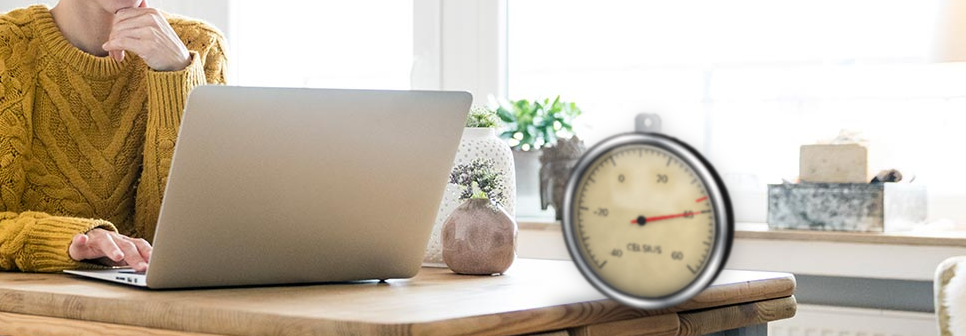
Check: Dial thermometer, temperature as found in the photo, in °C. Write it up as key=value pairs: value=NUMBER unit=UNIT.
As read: value=40 unit=°C
